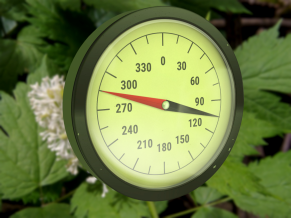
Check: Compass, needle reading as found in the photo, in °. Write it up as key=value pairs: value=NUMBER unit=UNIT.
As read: value=285 unit=°
